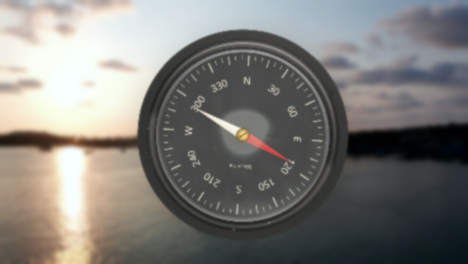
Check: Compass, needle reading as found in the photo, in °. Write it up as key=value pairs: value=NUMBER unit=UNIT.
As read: value=115 unit=°
